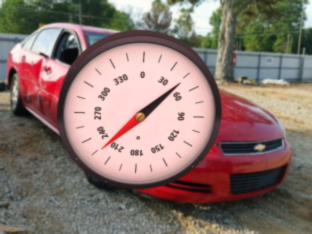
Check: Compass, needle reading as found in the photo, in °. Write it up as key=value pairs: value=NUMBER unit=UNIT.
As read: value=225 unit=°
